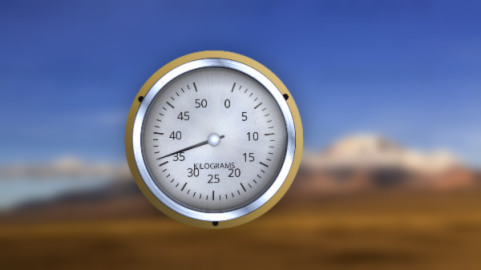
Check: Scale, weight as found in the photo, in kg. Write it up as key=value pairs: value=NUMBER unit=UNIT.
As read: value=36 unit=kg
